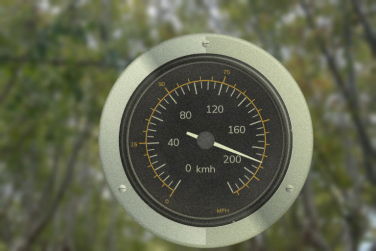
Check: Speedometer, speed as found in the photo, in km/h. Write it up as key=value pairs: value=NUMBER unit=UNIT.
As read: value=190 unit=km/h
